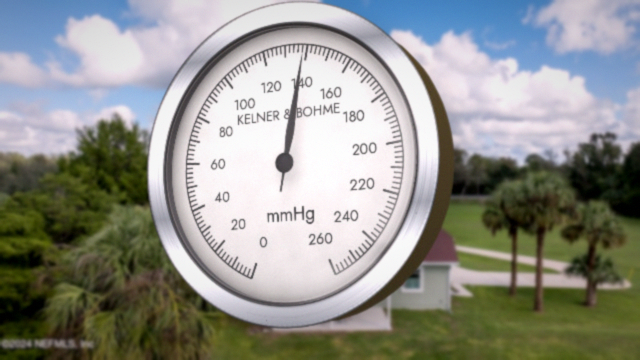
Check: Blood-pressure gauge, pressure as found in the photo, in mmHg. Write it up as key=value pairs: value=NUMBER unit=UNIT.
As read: value=140 unit=mmHg
